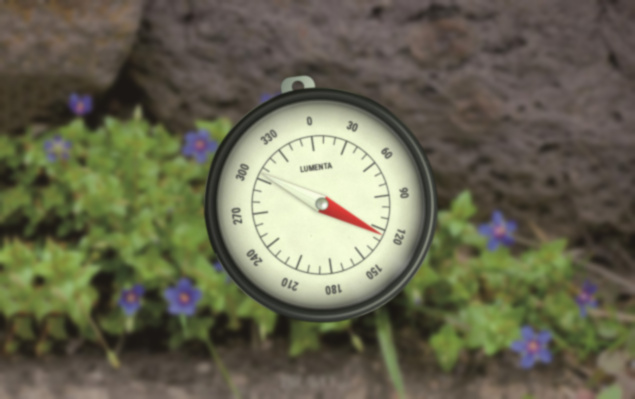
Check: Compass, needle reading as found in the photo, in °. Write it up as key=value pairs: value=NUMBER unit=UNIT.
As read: value=125 unit=°
